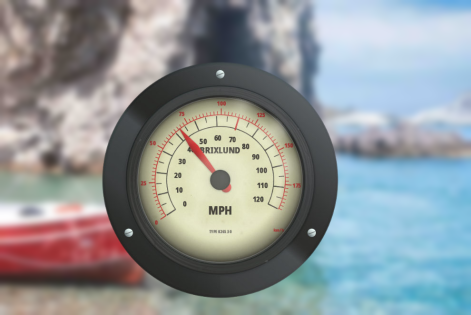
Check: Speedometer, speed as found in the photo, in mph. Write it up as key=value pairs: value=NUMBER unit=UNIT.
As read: value=42.5 unit=mph
